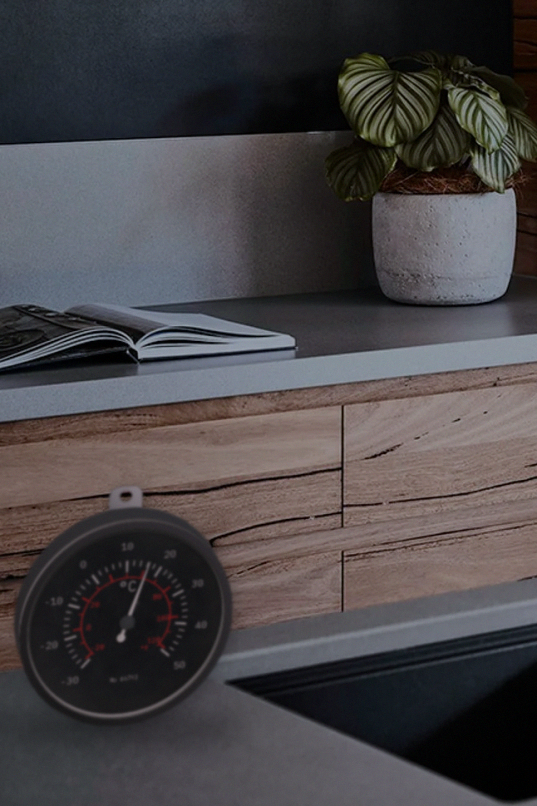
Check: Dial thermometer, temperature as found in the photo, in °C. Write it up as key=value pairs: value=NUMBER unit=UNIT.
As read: value=16 unit=°C
